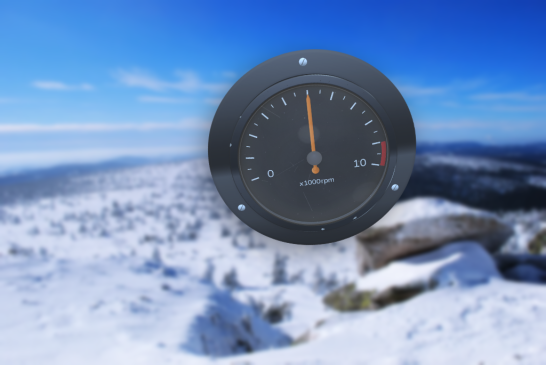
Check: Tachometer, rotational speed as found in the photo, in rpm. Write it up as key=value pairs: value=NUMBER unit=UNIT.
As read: value=5000 unit=rpm
